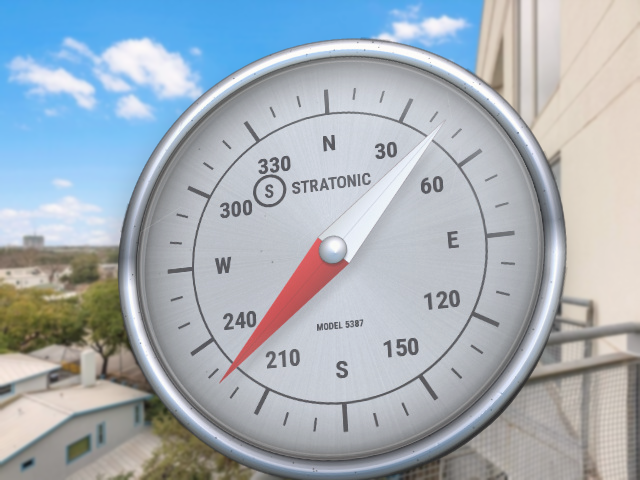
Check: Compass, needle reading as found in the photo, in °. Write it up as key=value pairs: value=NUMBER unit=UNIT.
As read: value=225 unit=°
